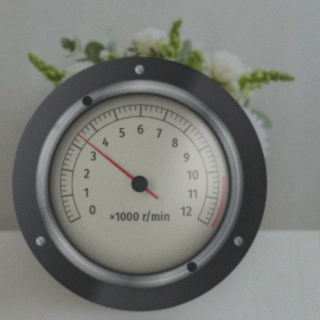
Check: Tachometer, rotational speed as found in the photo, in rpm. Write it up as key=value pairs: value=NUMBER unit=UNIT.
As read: value=3400 unit=rpm
